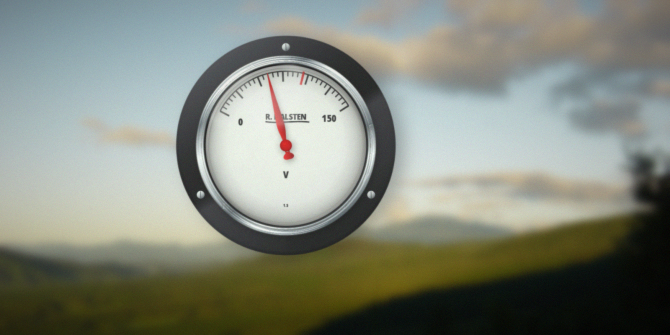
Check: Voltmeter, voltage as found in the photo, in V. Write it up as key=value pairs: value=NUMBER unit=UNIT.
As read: value=60 unit=V
